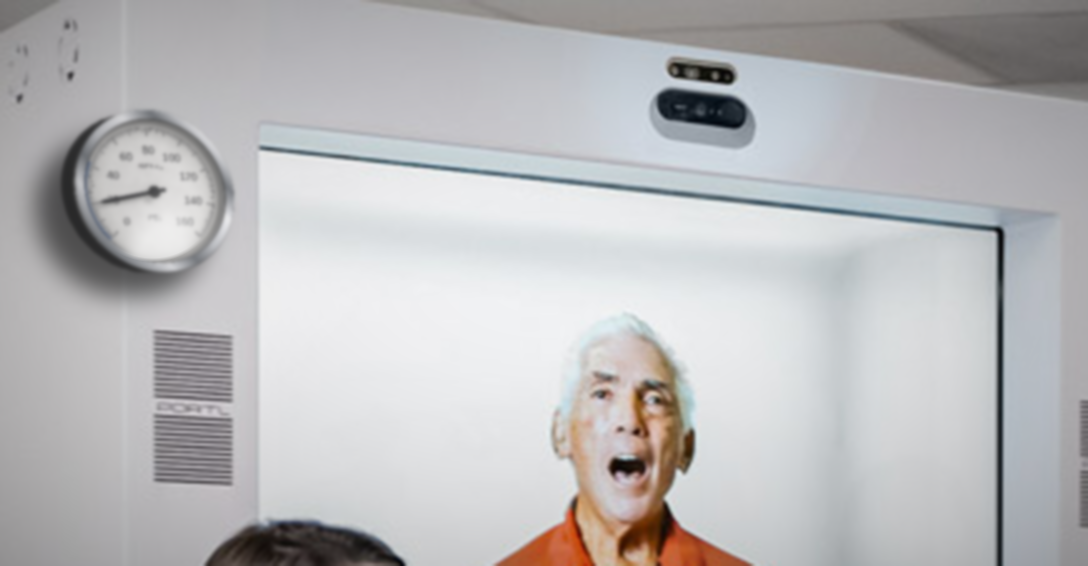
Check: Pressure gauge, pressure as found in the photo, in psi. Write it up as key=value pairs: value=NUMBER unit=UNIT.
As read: value=20 unit=psi
